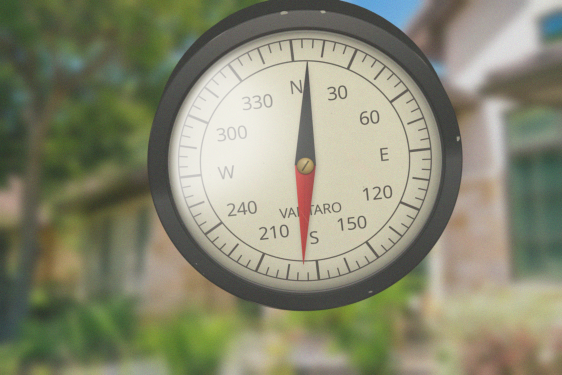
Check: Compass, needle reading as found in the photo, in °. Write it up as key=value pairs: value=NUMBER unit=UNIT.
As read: value=187.5 unit=°
